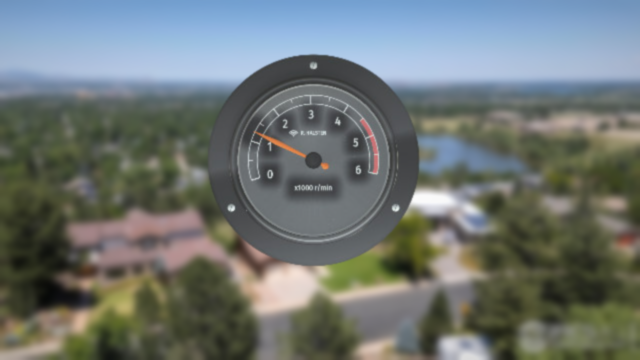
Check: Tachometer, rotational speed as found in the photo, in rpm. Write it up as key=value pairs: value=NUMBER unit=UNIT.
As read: value=1250 unit=rpm
